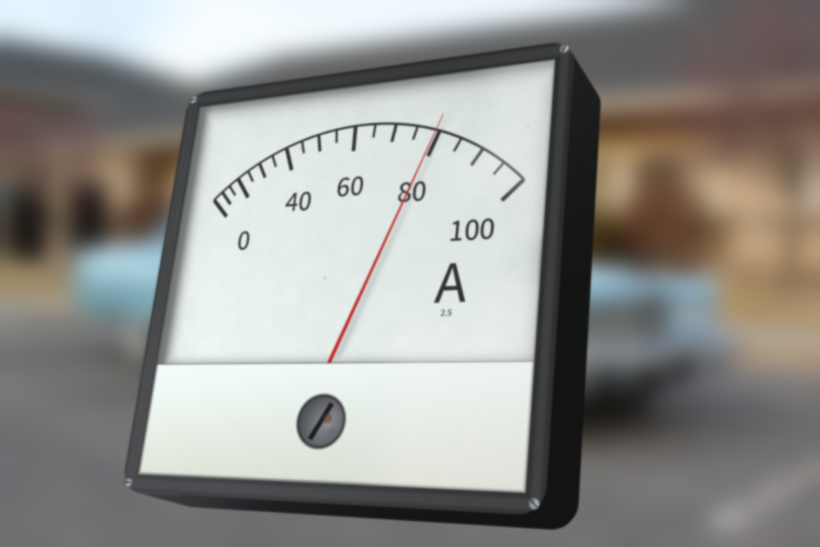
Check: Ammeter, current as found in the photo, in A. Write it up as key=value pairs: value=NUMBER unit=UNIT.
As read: value=80 unit=A
